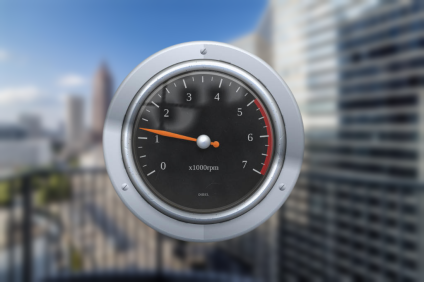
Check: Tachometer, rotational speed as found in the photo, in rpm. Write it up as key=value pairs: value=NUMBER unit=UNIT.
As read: value=1250 unit=rpm
